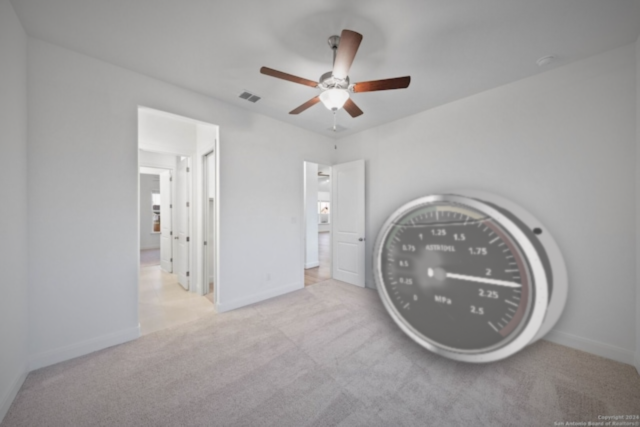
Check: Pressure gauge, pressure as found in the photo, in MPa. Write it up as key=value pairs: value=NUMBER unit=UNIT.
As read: value=2.1 unit=MPa
